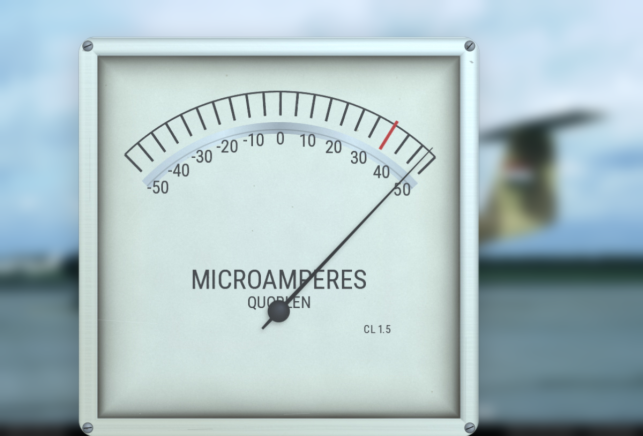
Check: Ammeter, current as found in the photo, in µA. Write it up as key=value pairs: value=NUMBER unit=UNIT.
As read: value=47.5 unit=µA
